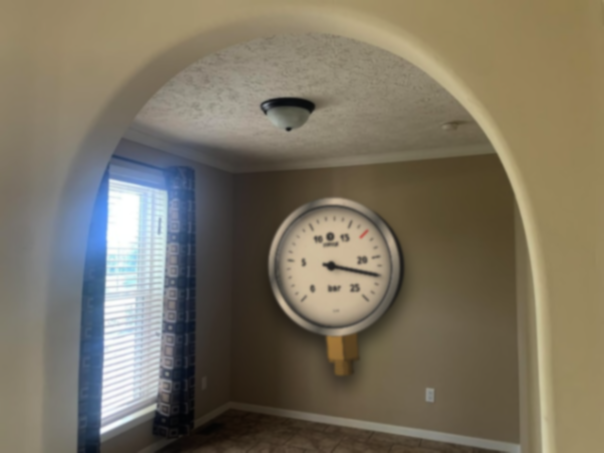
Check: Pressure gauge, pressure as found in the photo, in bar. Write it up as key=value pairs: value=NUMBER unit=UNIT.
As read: value=22 unit=bar
